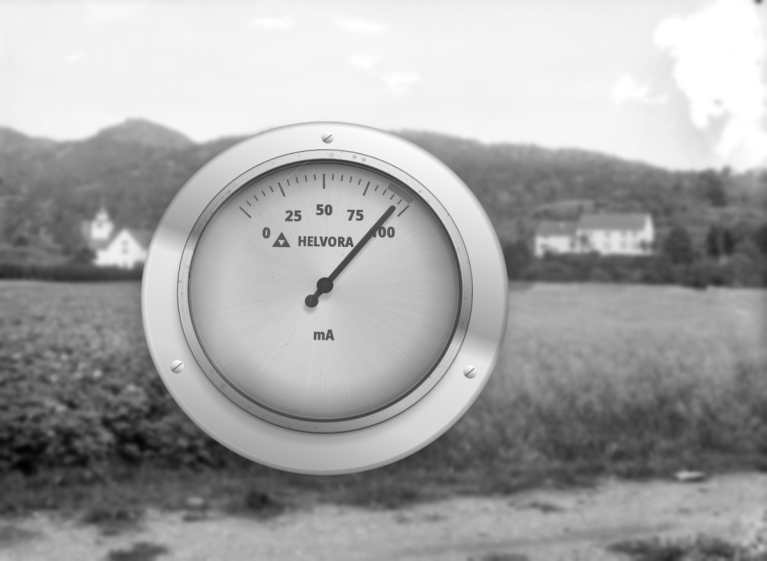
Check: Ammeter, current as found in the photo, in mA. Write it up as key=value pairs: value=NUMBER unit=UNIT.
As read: value=95 unit=mA
